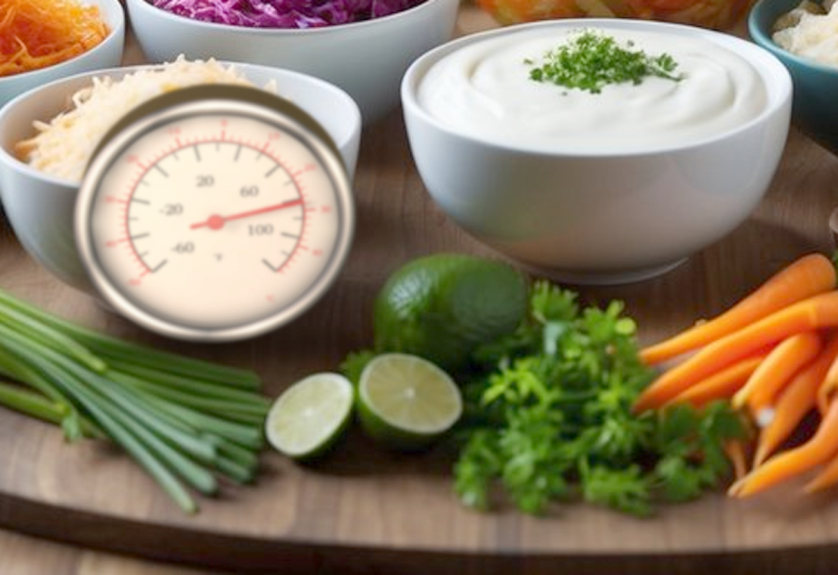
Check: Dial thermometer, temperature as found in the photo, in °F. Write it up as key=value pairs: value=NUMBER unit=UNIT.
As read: value=80 unit=°F
